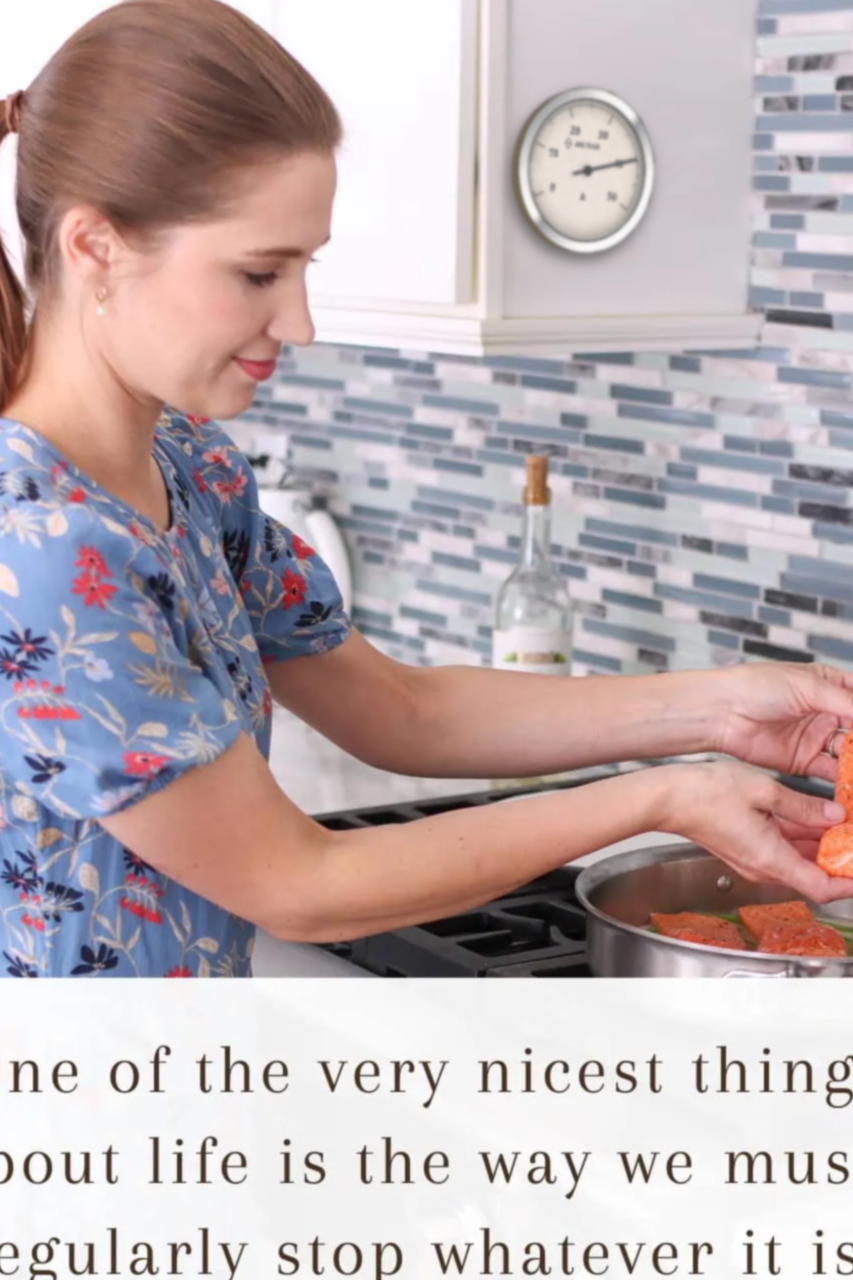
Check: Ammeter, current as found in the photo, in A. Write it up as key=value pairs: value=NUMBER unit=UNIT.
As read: value=40 unit=A
